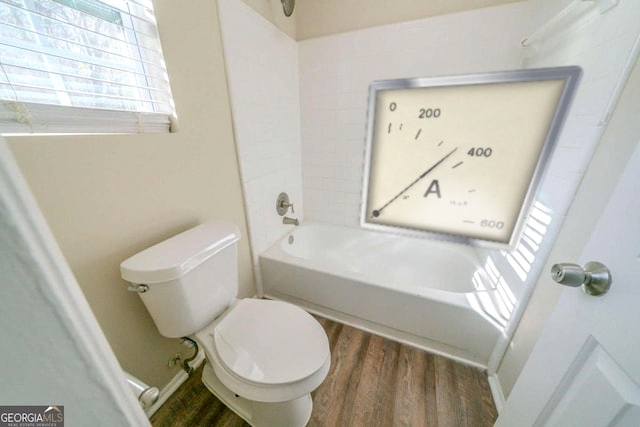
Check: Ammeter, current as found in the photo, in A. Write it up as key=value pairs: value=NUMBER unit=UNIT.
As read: value=350 unit=A
